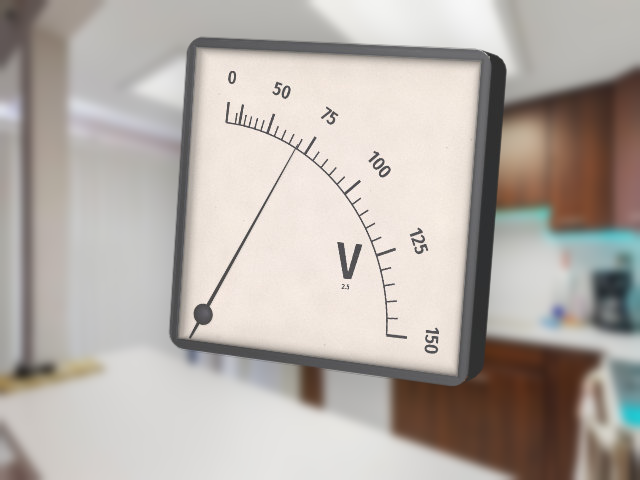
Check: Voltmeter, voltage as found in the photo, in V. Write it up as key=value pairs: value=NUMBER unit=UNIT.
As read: value=70 unit=V
